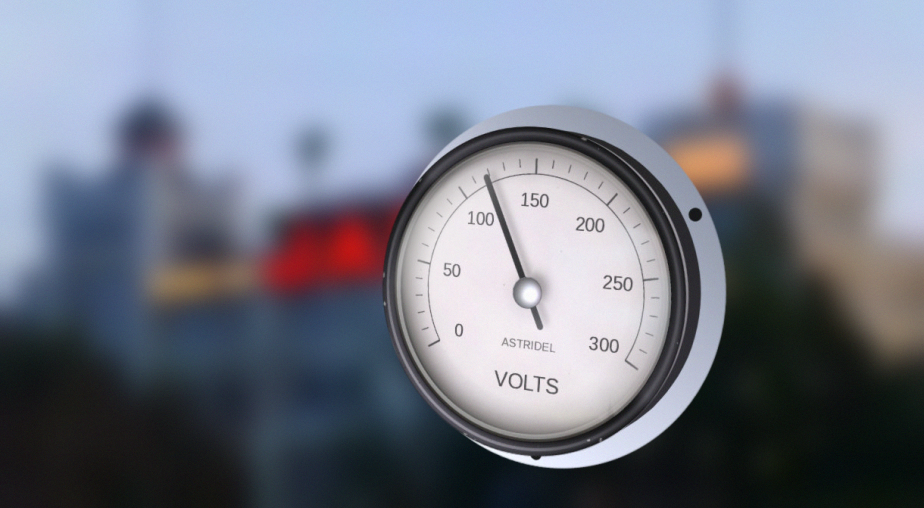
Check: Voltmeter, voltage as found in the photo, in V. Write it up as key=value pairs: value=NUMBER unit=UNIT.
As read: value=120 unit=V
